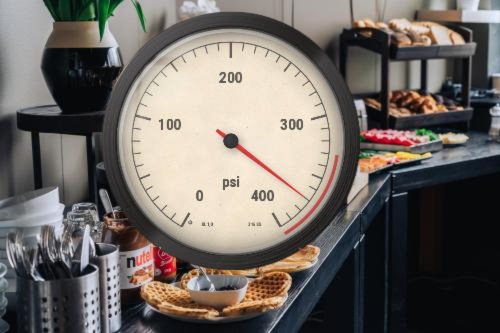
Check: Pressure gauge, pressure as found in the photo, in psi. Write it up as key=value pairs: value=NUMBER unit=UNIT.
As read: value=370 unit=psi
